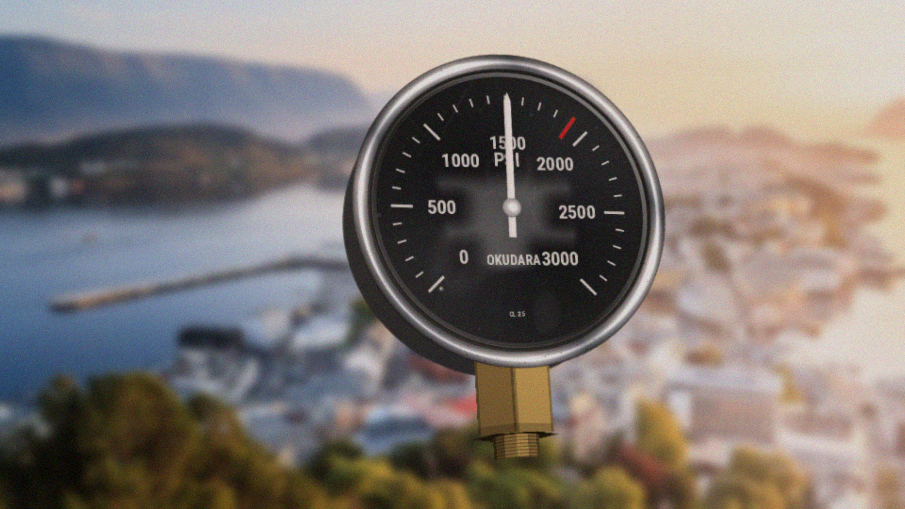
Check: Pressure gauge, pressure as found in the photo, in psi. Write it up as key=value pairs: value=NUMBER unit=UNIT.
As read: value=1500 unit=psi
